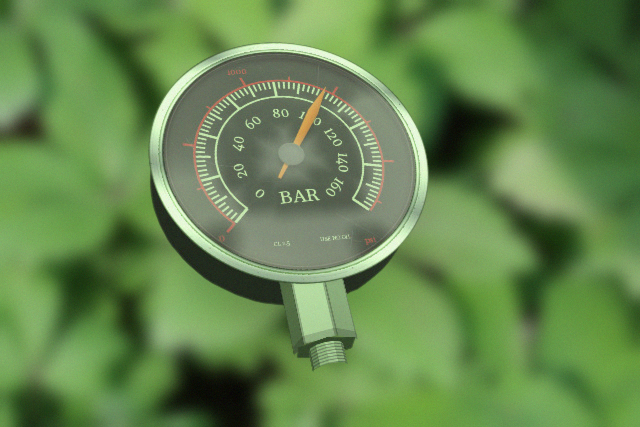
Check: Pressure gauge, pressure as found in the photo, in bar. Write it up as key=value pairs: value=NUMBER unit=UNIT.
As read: value=100 unit=bar
